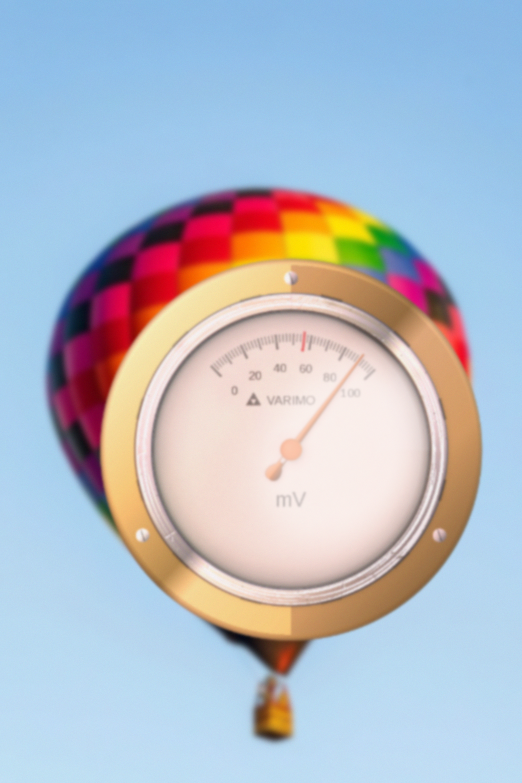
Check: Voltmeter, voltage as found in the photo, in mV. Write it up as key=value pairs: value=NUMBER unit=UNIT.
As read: value=90 unit=mV
